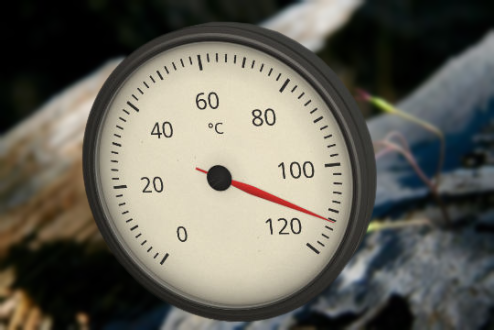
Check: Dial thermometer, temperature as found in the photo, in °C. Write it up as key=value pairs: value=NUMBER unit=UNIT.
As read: value=112 unit=°C
